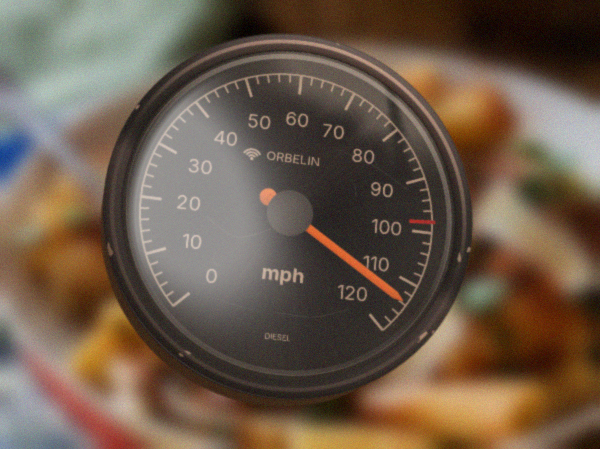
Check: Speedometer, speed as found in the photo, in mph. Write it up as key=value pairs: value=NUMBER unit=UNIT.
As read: value=114 unit=mph
